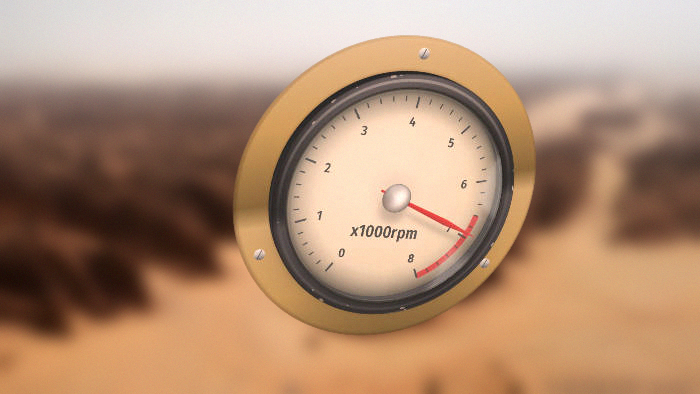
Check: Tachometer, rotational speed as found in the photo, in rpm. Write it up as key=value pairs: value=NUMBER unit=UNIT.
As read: value=6900 unit=rpm
